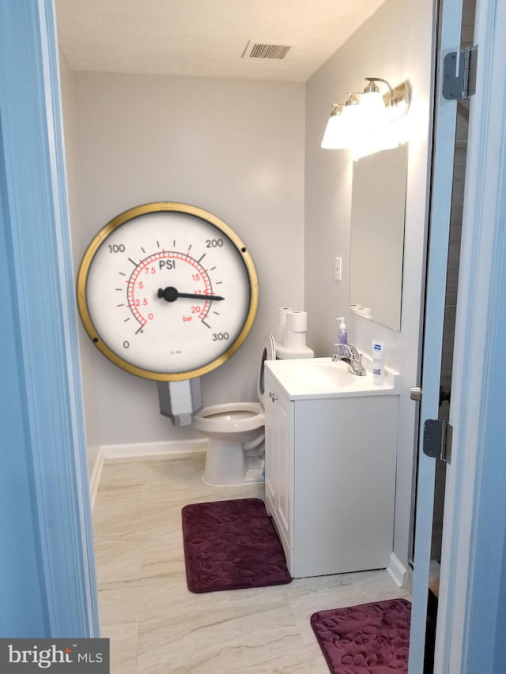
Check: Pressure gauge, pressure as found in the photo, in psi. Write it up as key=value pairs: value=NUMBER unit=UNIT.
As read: value=260 unit=psi
